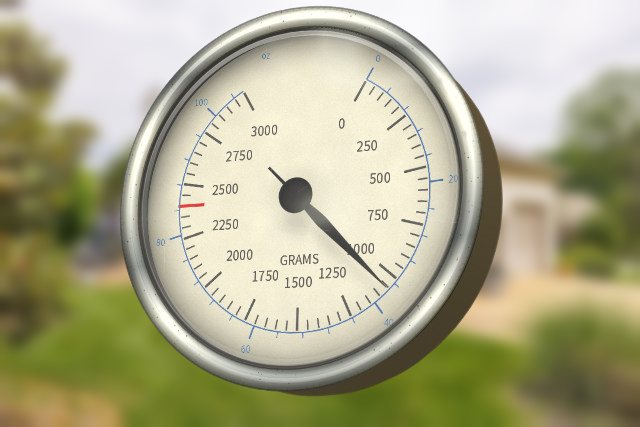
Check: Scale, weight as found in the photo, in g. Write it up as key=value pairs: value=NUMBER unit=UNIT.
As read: value=1050 unit=g
